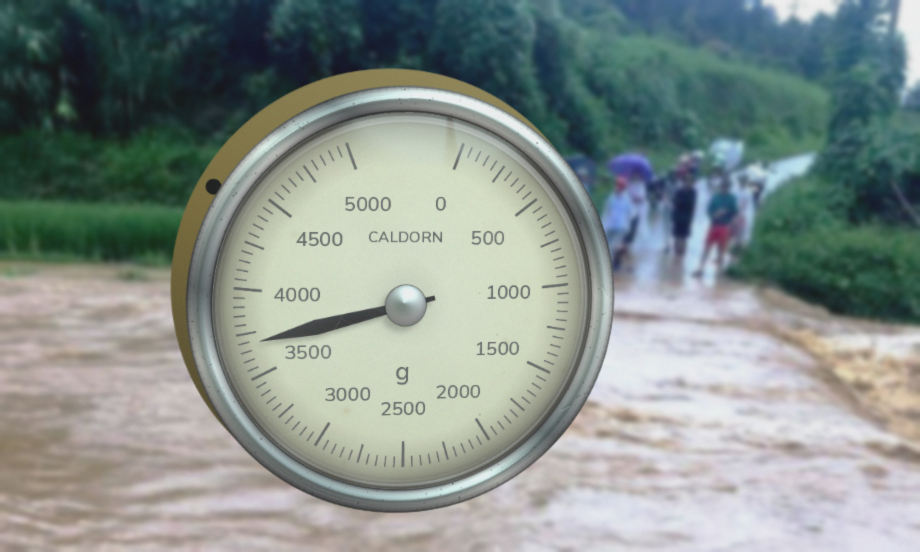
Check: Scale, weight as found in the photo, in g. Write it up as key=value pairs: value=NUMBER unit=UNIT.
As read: value=3700 unit=g
